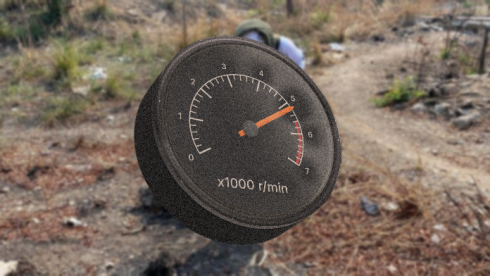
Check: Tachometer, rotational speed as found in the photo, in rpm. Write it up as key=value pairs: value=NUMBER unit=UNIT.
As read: value=5200 unit=rpm
